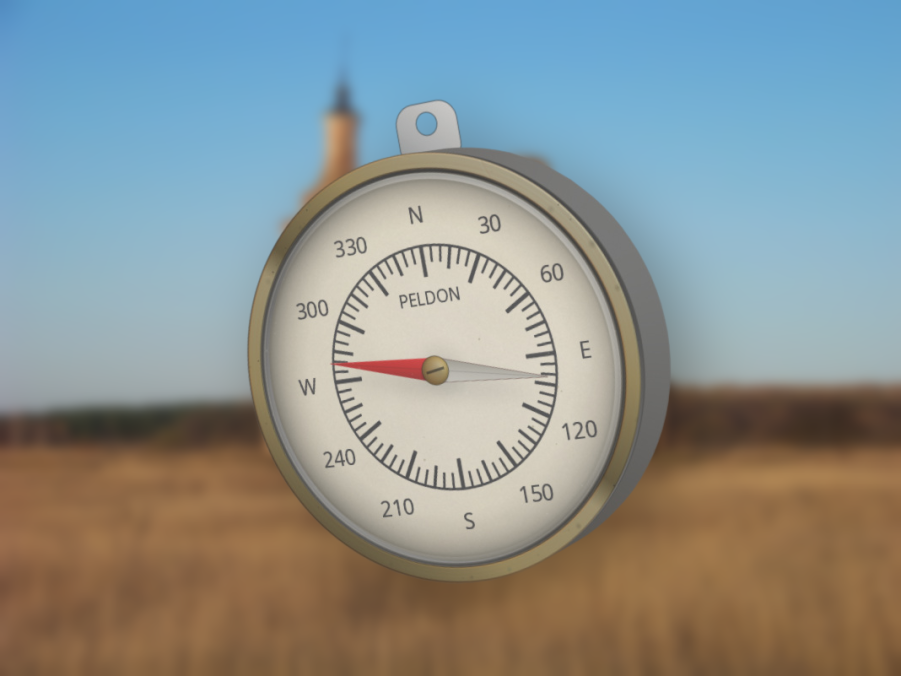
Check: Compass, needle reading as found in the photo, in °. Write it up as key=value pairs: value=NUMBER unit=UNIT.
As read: value=280 unit=°
